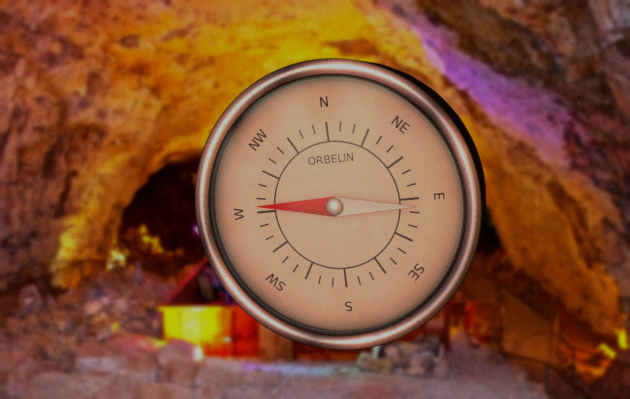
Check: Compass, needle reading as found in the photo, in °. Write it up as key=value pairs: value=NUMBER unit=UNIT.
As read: value=275 unit=°
